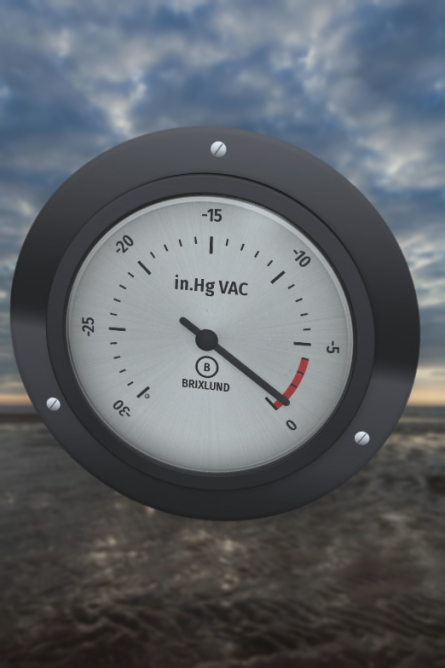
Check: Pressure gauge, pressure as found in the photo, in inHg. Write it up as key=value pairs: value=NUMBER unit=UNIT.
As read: value=-1 unit=inHg
